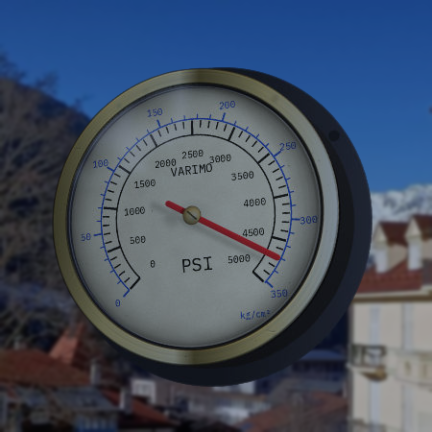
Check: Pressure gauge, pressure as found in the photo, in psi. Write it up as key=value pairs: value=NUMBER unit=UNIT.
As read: value=4700 unit=psi
